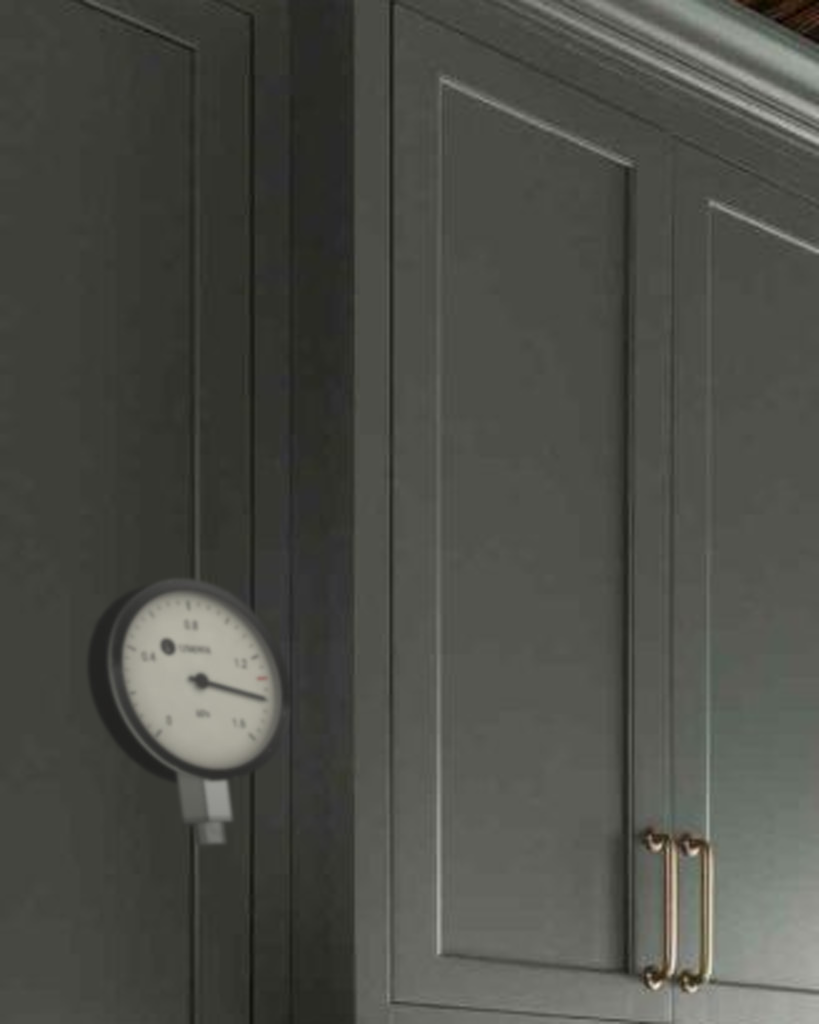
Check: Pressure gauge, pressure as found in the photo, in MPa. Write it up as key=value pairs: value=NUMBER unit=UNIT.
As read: value=1.4 unit=MPa
